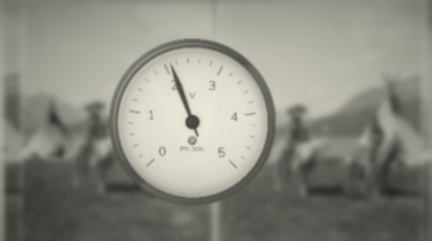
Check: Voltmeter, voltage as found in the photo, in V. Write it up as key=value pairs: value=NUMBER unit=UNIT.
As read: value=2.1 unit=V
